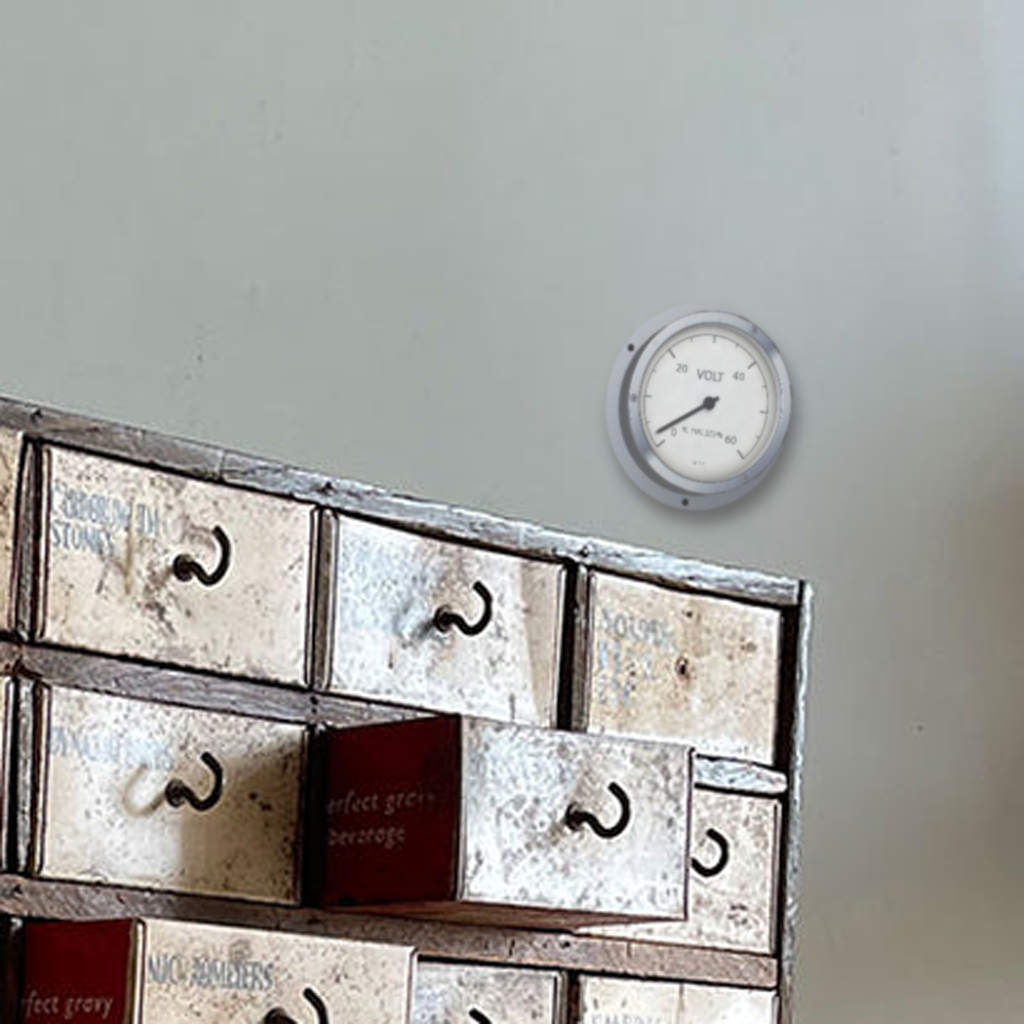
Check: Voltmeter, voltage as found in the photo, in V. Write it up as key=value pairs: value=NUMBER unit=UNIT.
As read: value=2.5 unit=V
